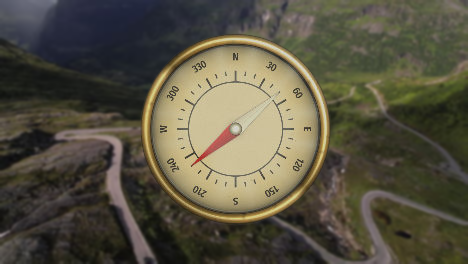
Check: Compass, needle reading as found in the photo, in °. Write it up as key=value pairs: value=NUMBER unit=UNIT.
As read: value=230 unit=°
